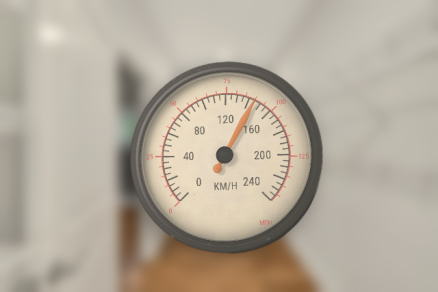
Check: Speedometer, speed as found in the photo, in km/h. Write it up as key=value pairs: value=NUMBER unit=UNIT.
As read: value=145 unit=km/h
